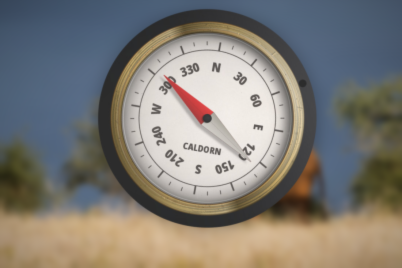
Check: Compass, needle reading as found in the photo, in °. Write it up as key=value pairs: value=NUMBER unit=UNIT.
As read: value=305 unit=°
